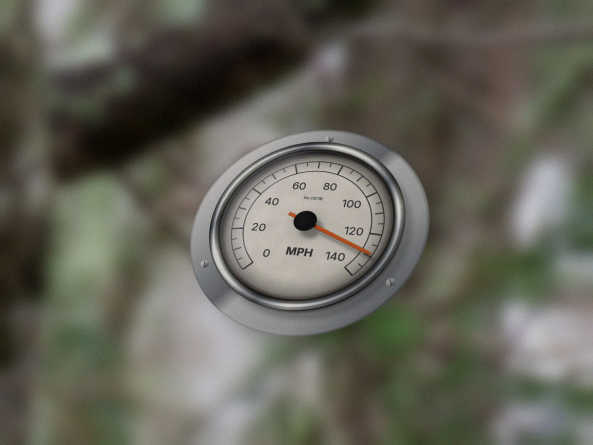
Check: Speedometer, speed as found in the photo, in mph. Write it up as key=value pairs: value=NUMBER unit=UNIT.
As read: value=130 unit=mph
